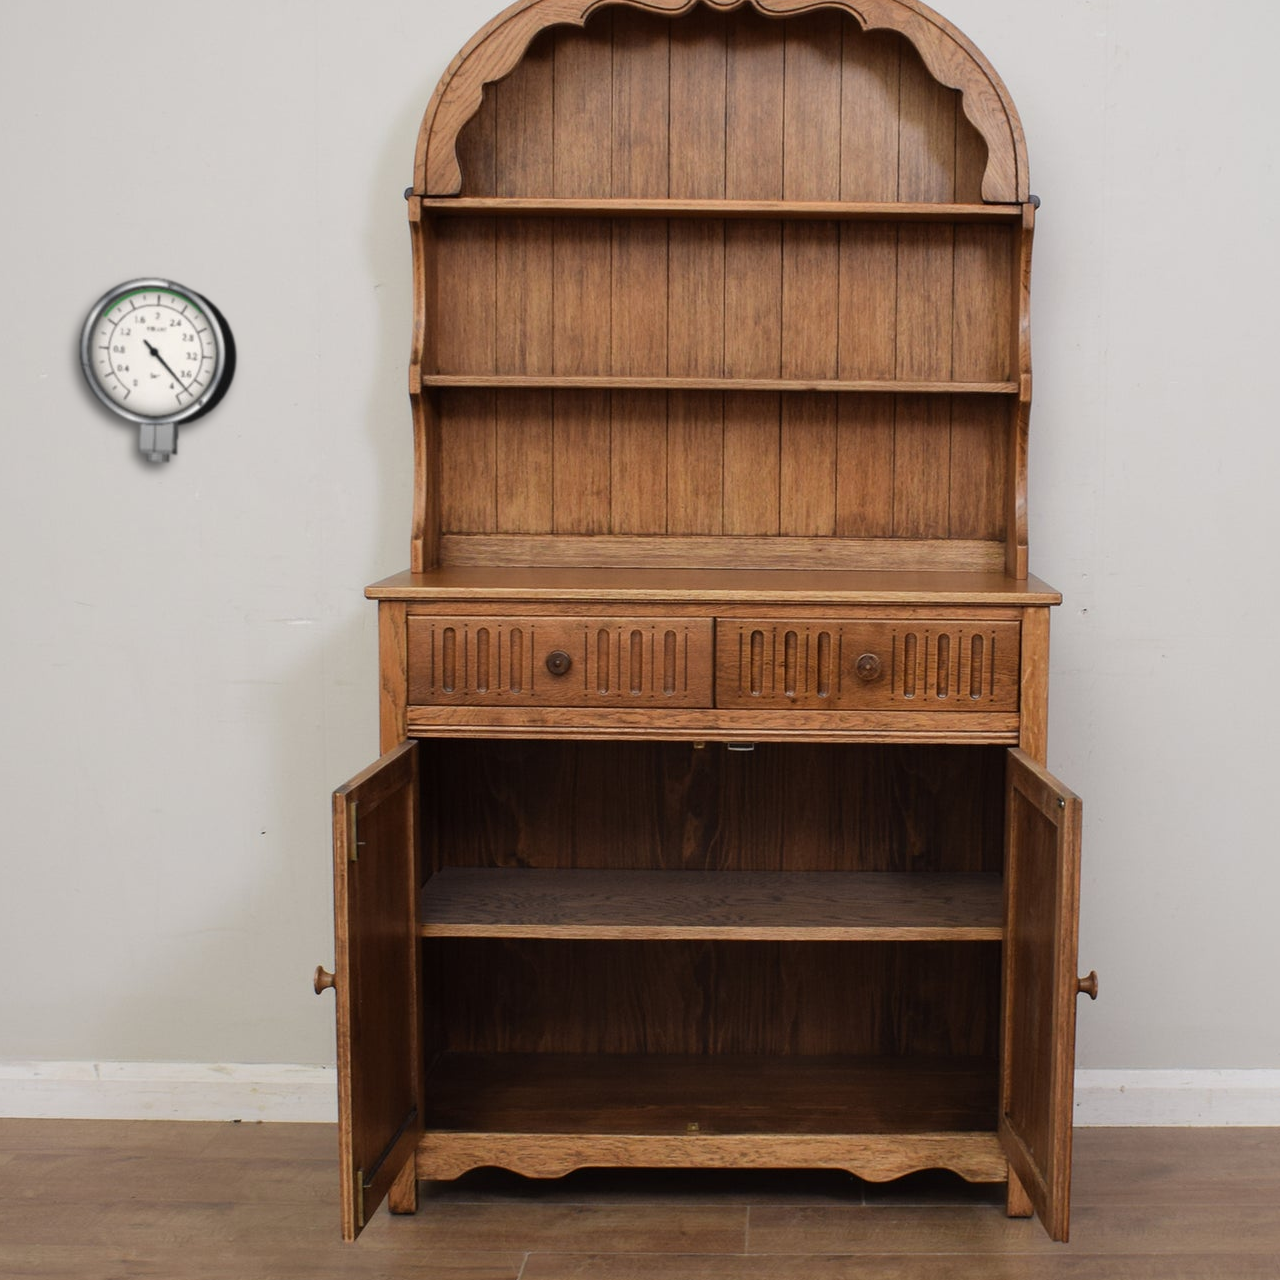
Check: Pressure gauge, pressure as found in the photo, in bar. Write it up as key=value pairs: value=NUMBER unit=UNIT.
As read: value=3.8 unit=bar
